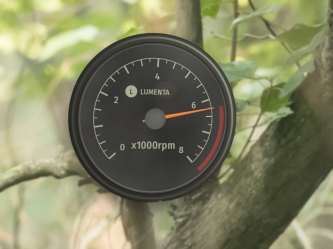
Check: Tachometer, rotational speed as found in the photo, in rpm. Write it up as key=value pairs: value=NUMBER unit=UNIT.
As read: value=6250 unit=rpm
